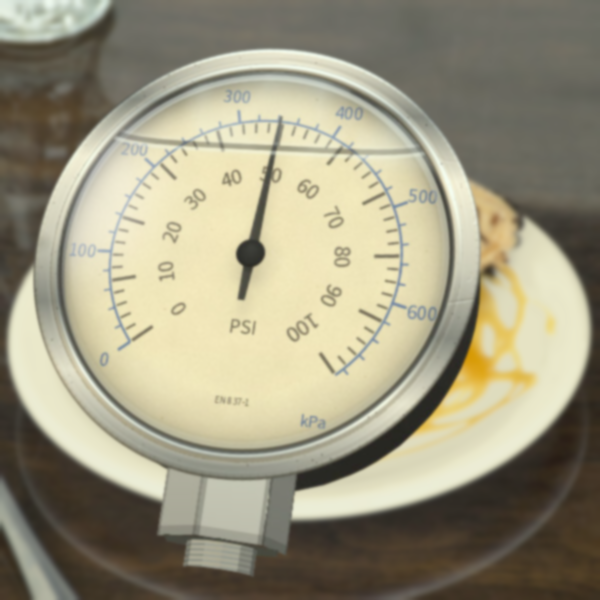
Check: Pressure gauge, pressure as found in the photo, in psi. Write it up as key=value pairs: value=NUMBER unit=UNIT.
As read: value=50 unit=psi
